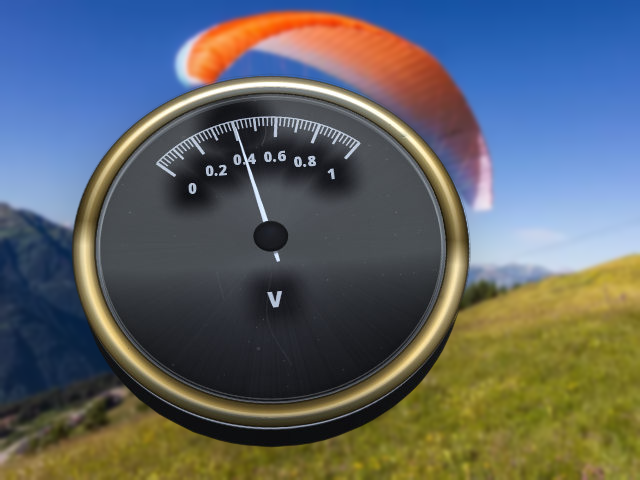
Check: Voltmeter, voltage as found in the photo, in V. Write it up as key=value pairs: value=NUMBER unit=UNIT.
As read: value=0.4 unit=V
